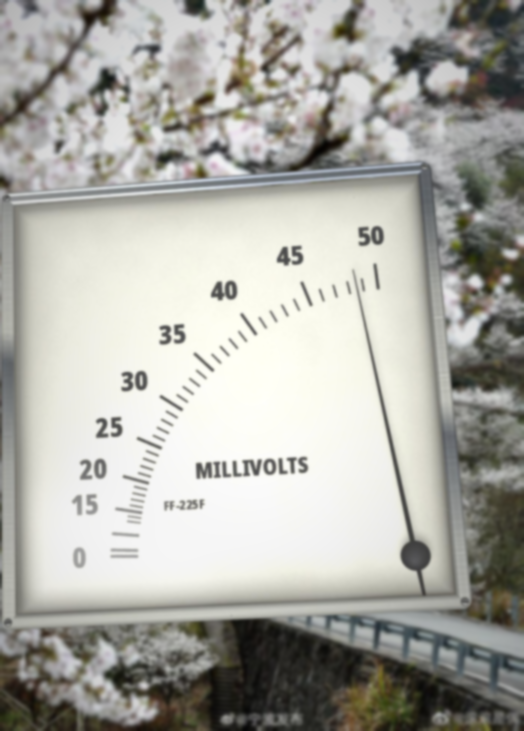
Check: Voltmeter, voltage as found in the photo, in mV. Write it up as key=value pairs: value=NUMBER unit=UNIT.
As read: value=48.5 unit=mV
